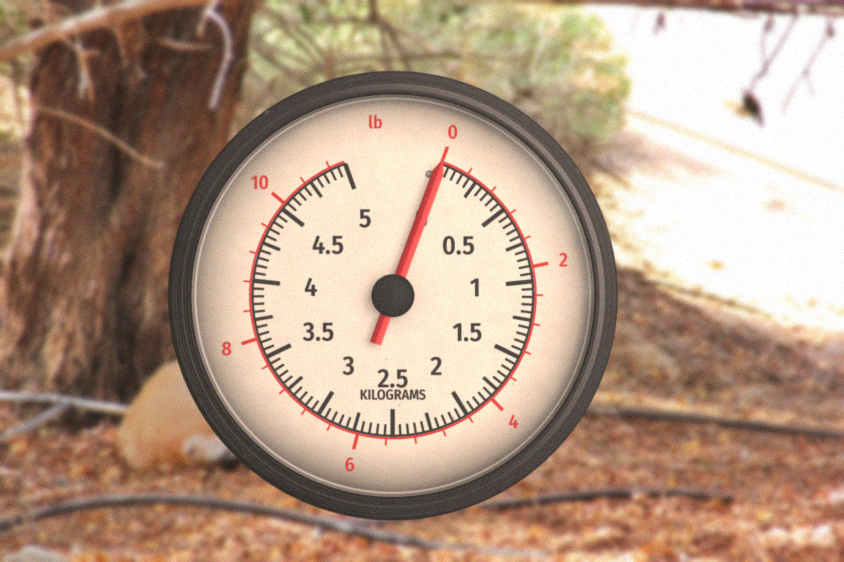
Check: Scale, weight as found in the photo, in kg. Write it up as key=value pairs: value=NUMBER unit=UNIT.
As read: value=0 unit=kg
